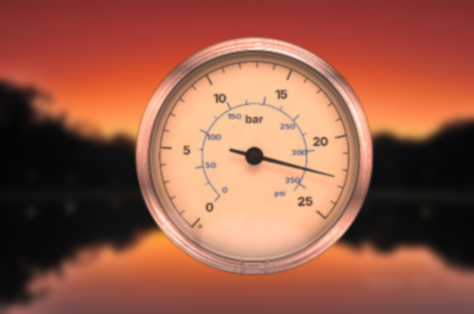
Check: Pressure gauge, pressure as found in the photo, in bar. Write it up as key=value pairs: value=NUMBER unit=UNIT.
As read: value=22.5 unit=bar
